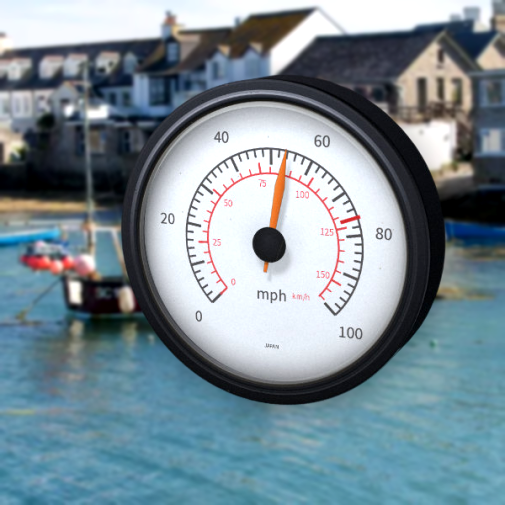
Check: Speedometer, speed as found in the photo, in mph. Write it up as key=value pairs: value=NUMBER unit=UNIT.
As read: value=54 unit=mph
